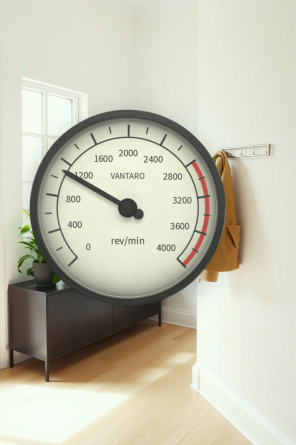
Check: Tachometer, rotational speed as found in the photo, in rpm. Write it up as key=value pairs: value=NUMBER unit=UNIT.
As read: value=1100 unit=rpm
